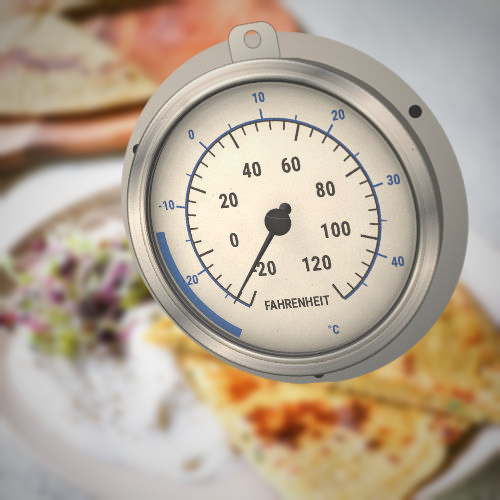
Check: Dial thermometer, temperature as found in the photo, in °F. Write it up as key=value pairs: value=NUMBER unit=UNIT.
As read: value=-16 unit=°F
